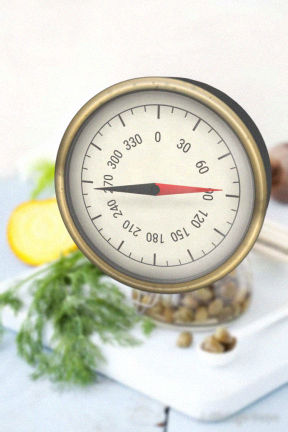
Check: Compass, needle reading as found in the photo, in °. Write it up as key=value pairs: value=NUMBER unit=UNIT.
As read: value=85 unit=°
